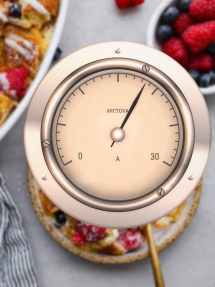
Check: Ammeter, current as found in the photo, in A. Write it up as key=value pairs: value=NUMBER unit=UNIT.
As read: value=18.5 unit=A
